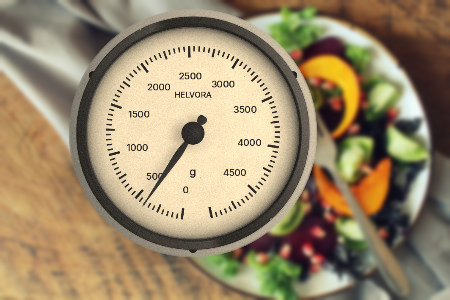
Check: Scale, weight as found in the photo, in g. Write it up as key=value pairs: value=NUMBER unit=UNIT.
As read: value=400 unit=g
